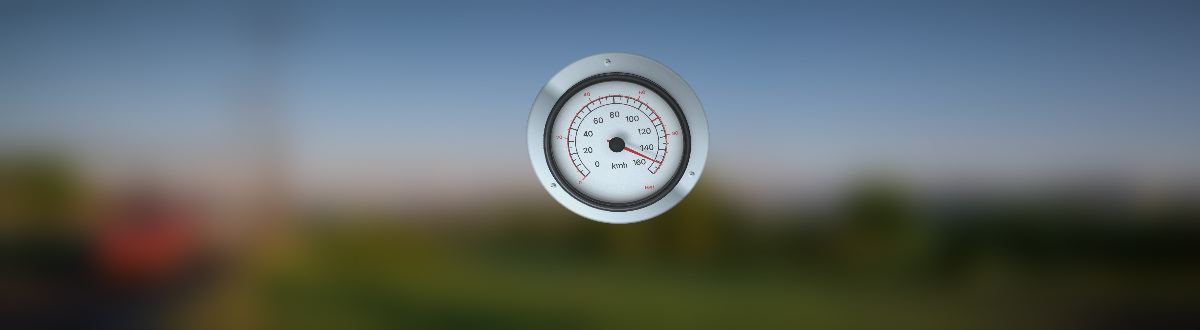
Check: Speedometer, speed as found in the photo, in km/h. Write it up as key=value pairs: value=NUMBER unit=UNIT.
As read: value=150 unit=km/h
